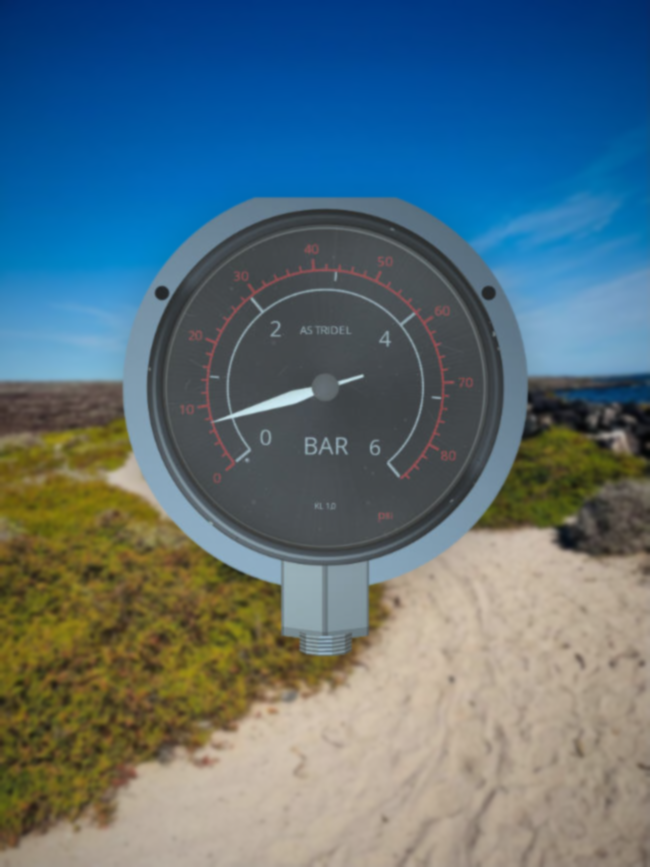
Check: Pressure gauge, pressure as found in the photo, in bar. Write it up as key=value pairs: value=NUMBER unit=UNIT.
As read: value=0.5 unit=bar
